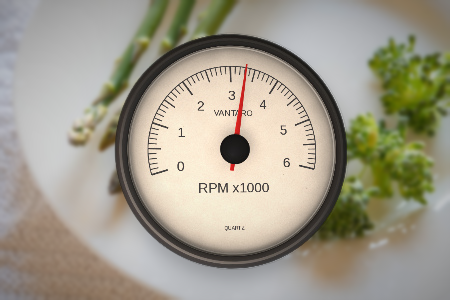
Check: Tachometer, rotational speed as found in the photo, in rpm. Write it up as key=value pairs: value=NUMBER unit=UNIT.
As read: value=3300 unit=rpm
